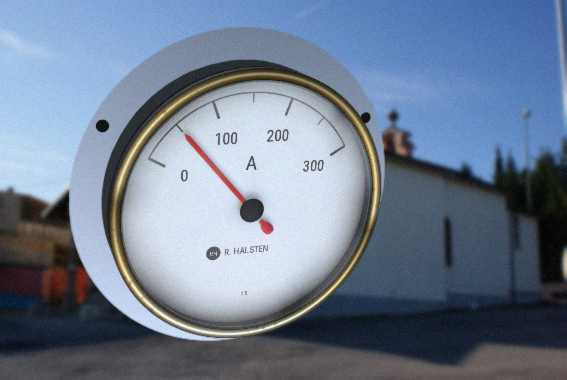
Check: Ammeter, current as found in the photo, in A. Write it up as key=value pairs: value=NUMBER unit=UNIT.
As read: value=50 unit=A
